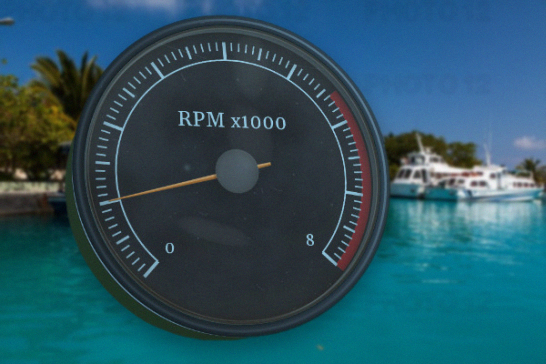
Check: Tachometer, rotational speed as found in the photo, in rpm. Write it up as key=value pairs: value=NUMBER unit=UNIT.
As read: value=1000 unit=rpm
